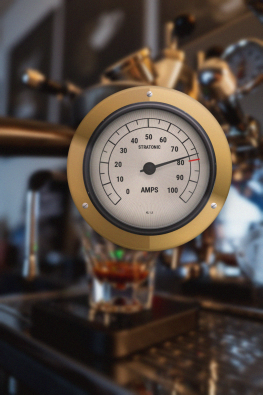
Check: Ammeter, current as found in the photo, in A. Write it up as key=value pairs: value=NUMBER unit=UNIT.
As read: value=77.5 unit=A
